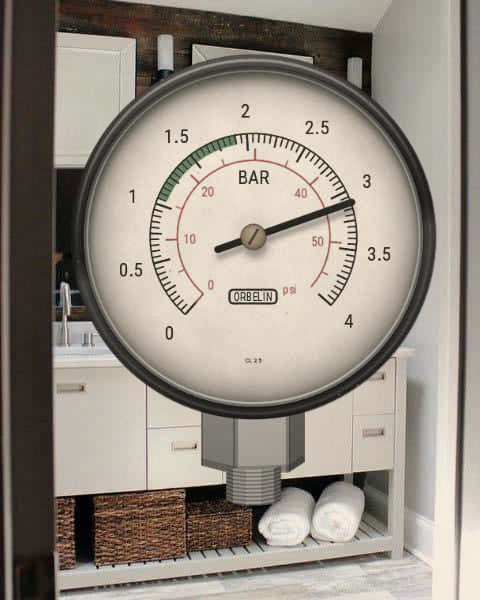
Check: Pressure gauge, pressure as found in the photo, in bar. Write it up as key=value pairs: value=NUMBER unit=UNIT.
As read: value=3.1 unit=bar
